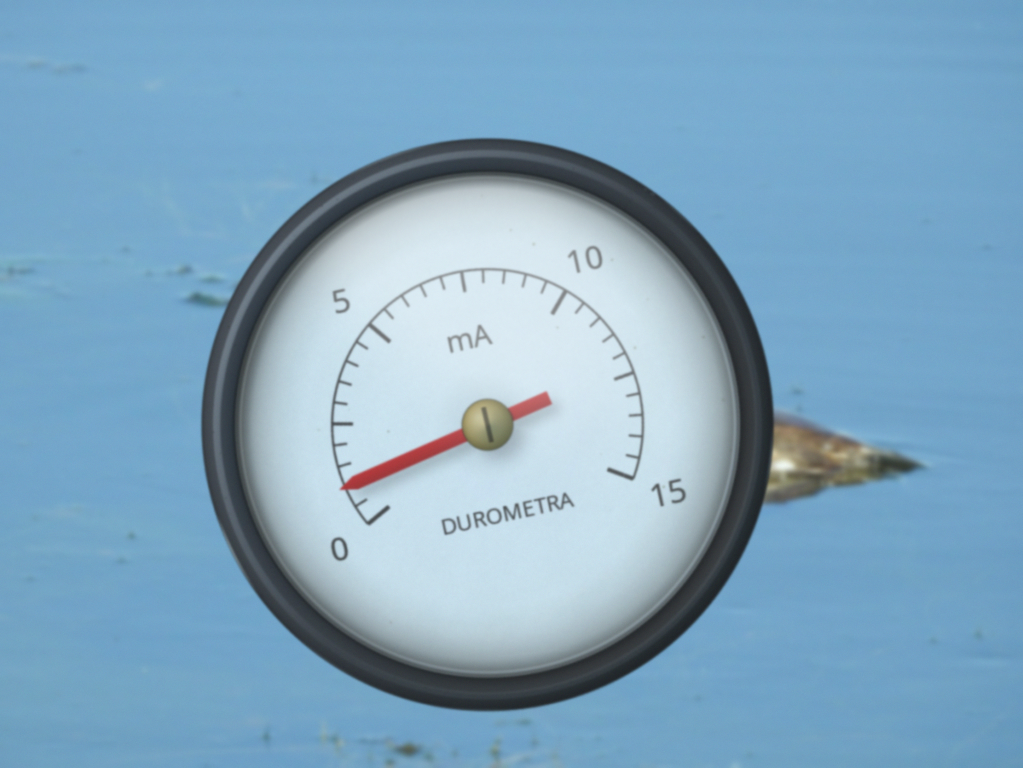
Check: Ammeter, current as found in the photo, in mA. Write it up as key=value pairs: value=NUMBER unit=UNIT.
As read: value=1 unit=mA
